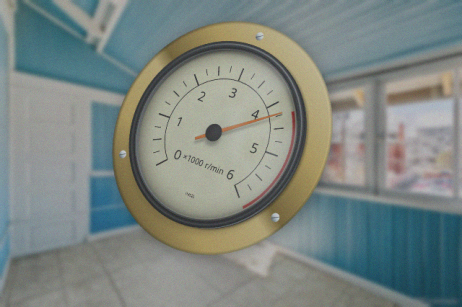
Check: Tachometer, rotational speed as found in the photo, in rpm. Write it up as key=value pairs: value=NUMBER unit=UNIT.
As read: value=4250 unit=rpm
